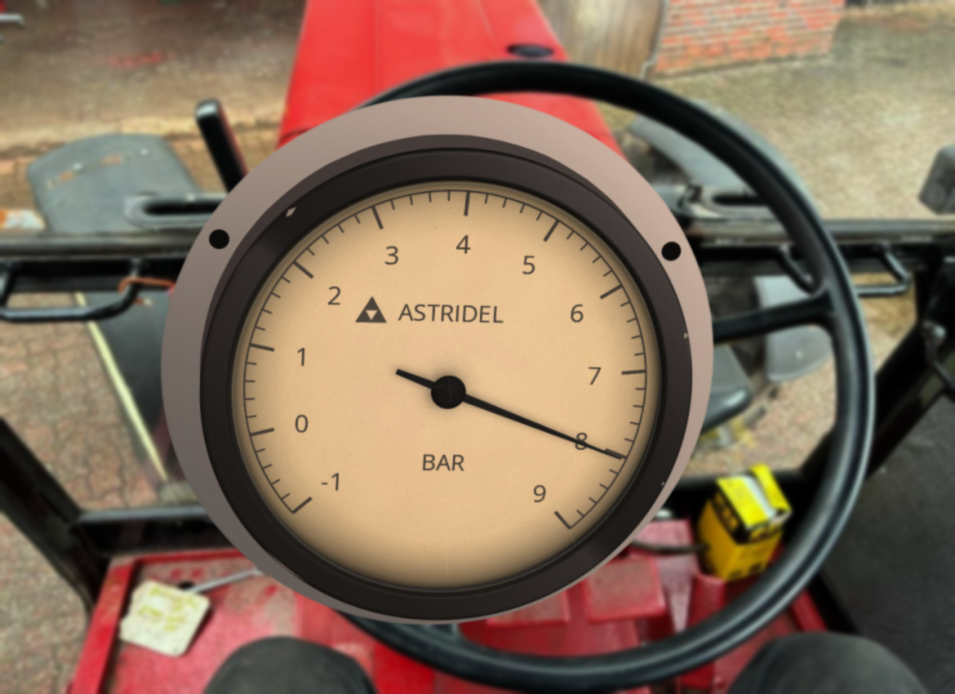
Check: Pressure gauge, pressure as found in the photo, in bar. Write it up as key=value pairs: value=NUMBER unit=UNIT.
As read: value=8 unit=bar
